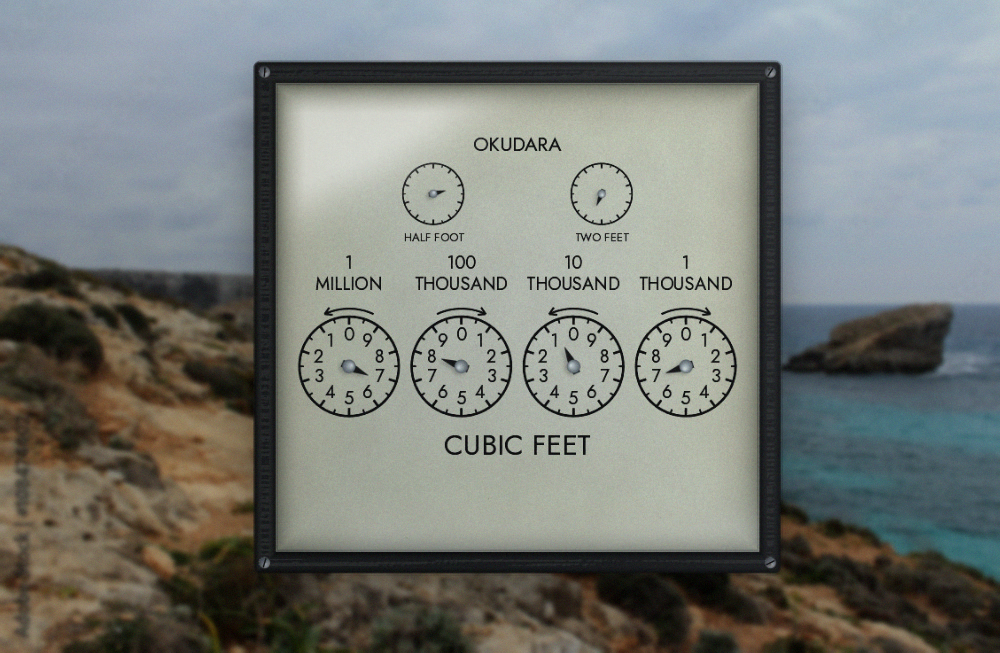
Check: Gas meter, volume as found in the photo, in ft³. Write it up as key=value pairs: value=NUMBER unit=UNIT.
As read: value=680700 unit=ft³
